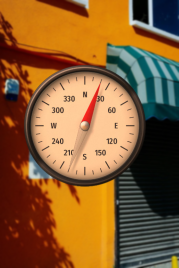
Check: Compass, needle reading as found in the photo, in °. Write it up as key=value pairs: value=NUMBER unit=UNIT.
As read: value=20 unit=°
